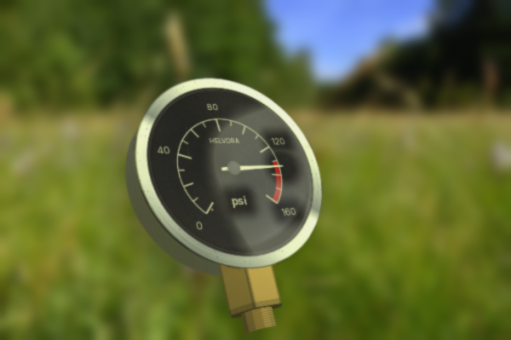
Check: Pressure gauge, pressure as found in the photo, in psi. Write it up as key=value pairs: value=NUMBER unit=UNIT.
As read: value=135 unit=psi
